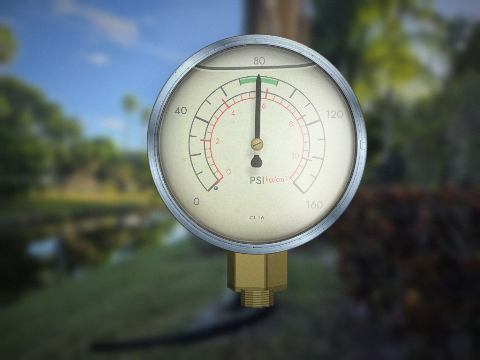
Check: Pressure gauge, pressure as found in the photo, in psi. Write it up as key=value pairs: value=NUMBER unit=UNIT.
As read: value=80 unit=psi
